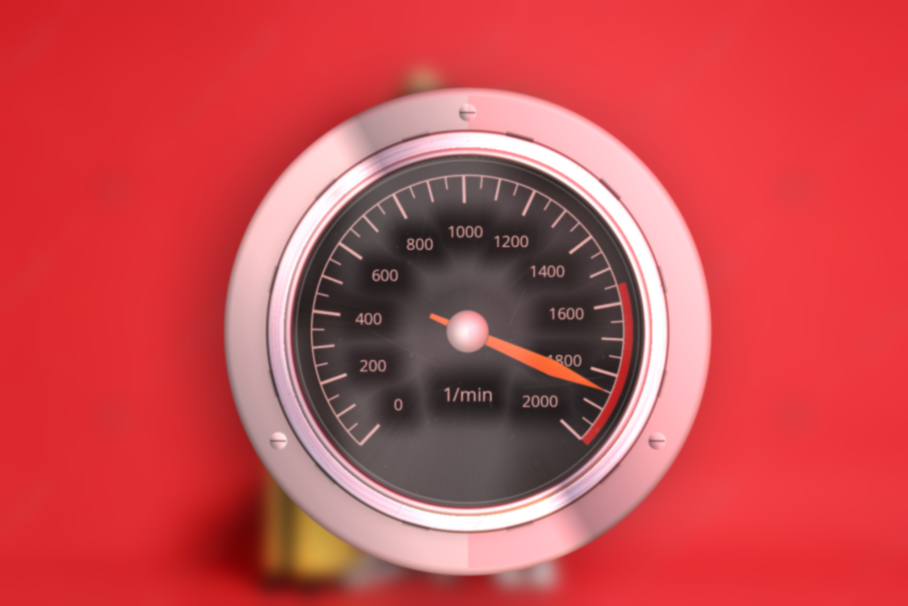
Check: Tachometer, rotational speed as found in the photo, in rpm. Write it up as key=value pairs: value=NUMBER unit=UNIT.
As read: value=1850 unit=rpm
